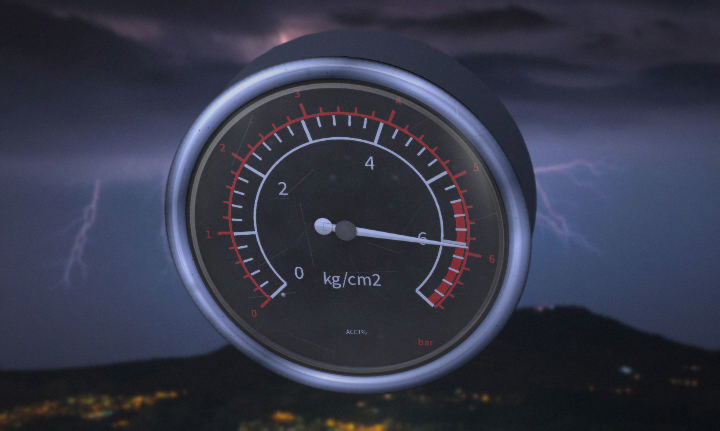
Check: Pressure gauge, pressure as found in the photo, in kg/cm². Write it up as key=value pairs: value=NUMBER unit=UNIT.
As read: value=6 unit=kg/cm²
